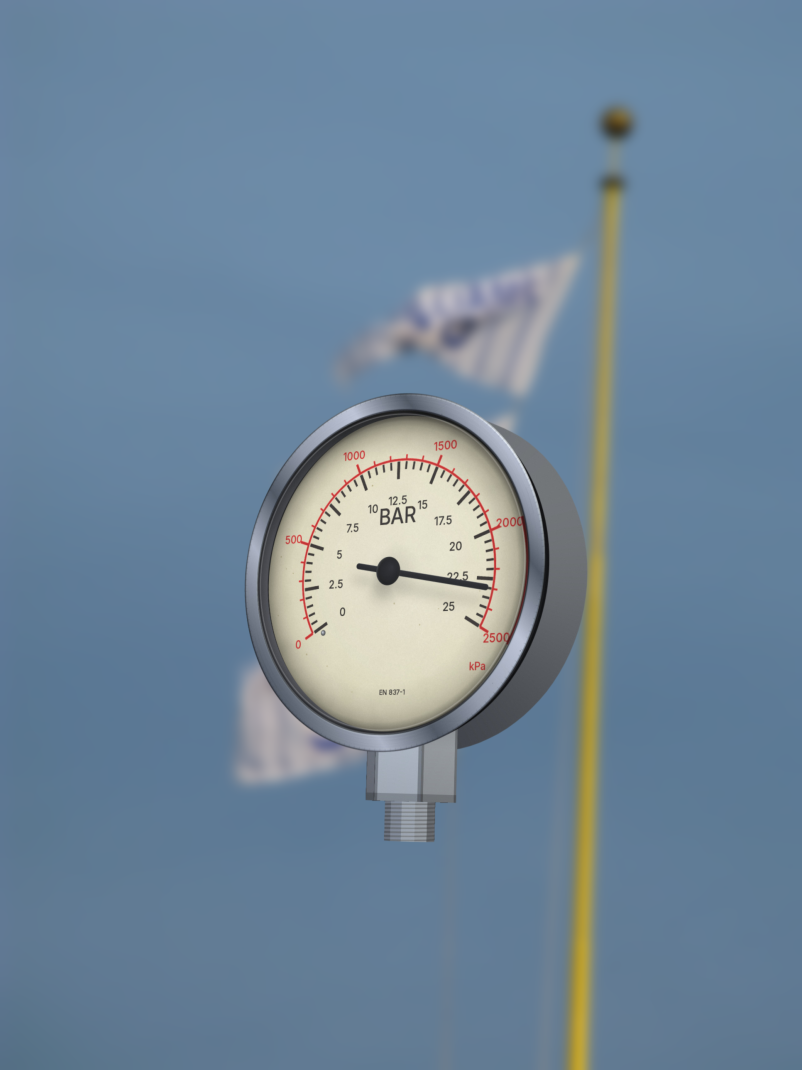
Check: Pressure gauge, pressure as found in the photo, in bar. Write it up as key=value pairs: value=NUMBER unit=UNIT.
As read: value=23 unit=bar
